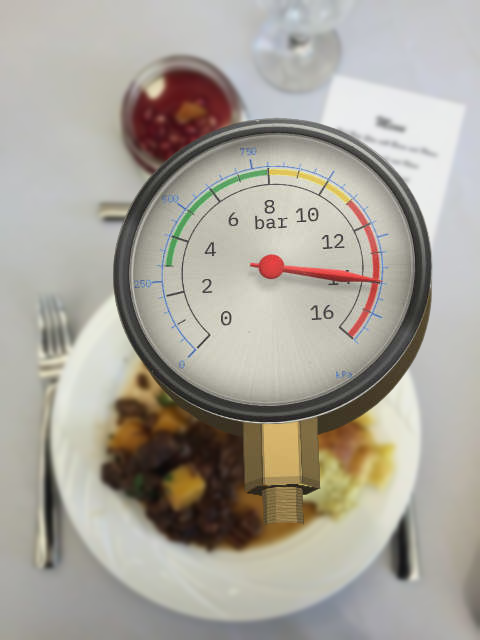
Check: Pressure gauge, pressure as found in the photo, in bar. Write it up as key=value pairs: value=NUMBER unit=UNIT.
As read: value=14 unit=bar
